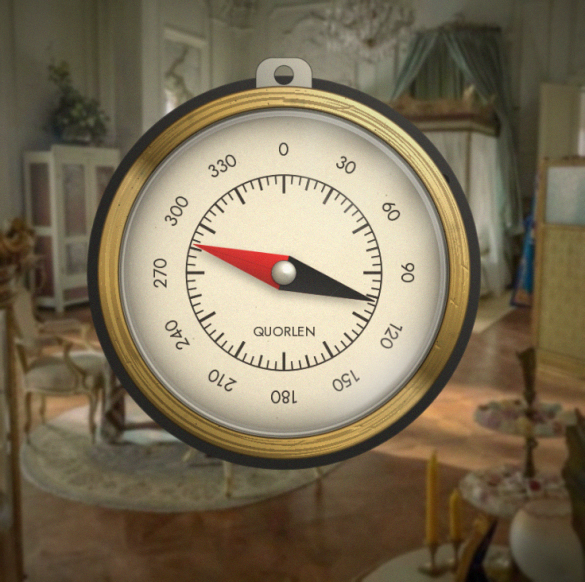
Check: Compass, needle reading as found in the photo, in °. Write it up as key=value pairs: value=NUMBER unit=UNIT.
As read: value=287.5 unit=°
